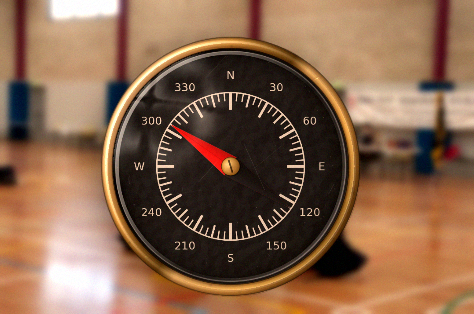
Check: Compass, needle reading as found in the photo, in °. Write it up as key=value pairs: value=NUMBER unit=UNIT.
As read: value=305 unit=°
